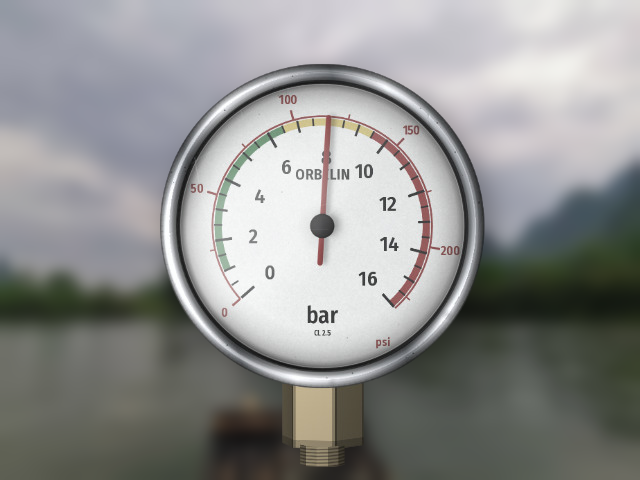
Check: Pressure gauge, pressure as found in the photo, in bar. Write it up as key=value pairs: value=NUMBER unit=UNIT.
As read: value=8 unit=bar
